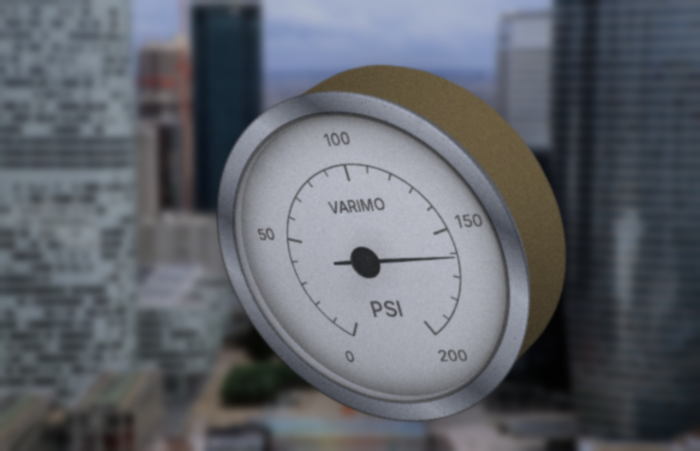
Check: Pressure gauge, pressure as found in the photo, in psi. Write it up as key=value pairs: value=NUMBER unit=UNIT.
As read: value=160 unit=psi
